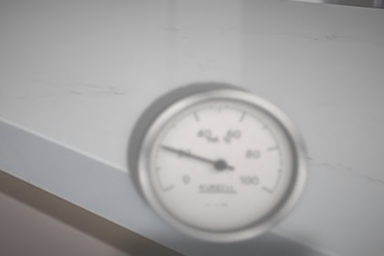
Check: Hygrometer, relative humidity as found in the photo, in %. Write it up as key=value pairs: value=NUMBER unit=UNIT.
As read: value=20 unit=%
